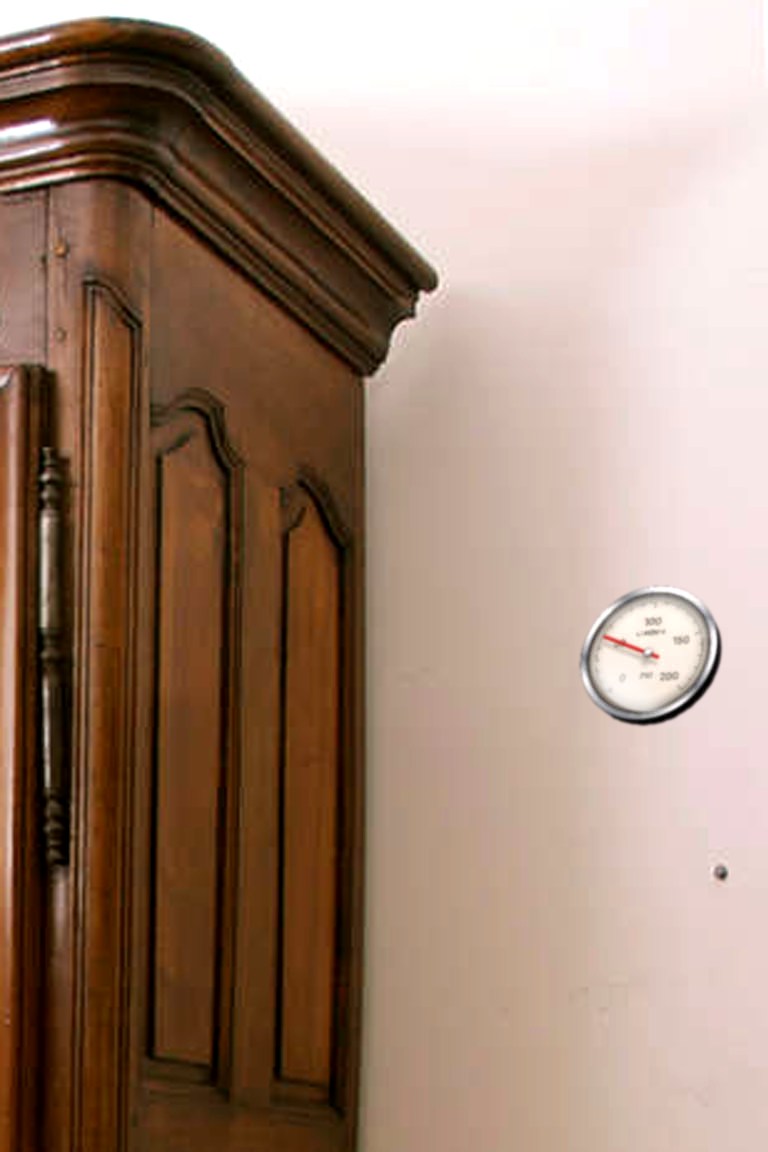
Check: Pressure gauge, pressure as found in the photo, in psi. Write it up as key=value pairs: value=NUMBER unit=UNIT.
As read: value=50 unit=psi
